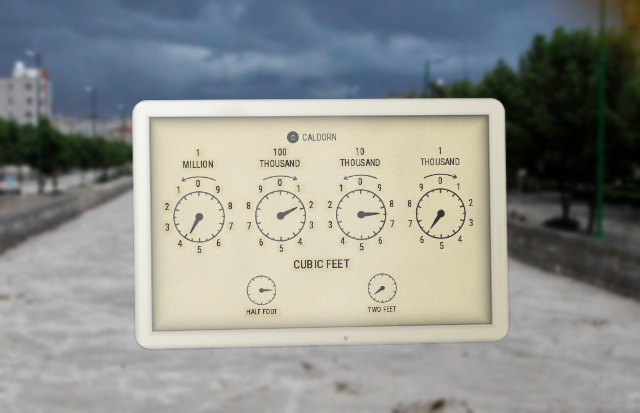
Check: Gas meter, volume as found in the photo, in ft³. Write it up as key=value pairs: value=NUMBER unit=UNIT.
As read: value=417600 unit=ft³
